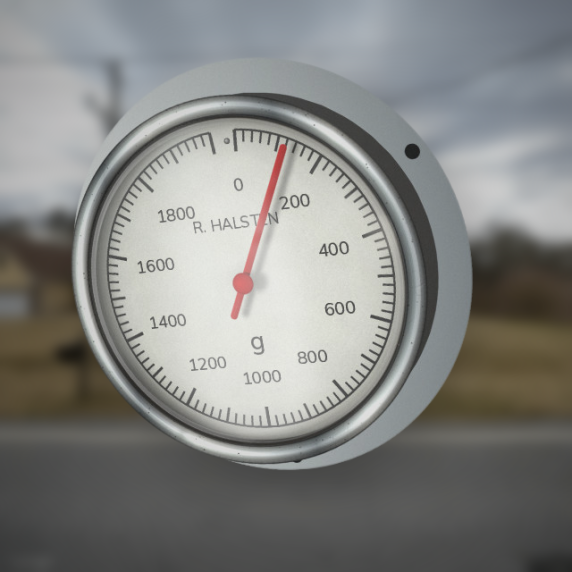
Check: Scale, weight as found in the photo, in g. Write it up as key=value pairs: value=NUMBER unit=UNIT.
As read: value=120 unit=g
